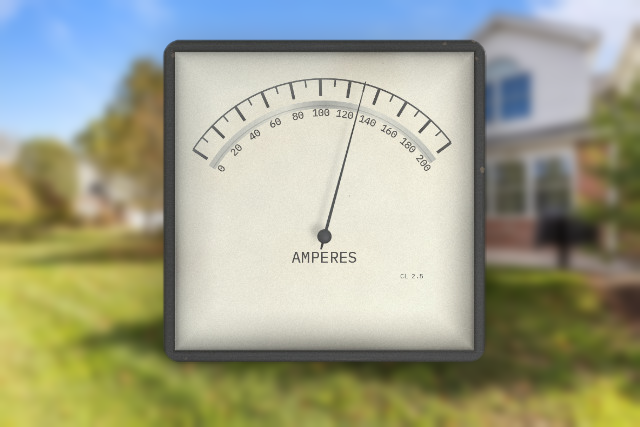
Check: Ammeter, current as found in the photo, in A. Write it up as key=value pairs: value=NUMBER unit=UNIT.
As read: value=130 unit=A
